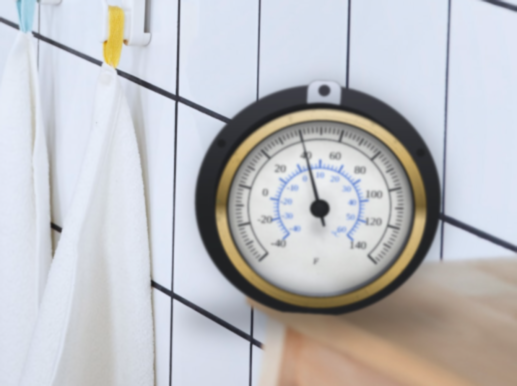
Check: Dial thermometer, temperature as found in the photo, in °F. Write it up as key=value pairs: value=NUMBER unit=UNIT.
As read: value=40 unit=°F
